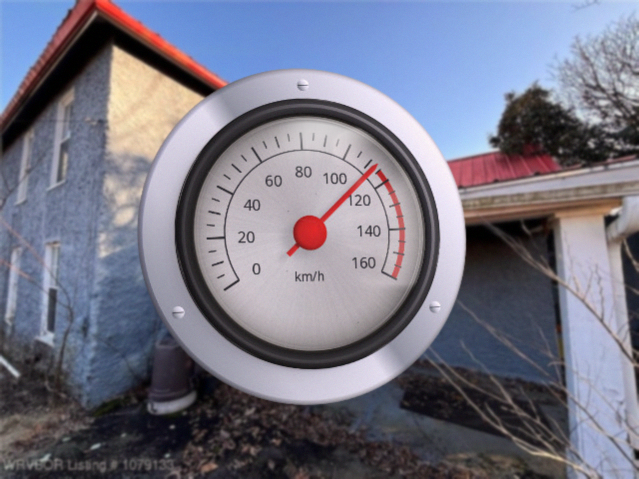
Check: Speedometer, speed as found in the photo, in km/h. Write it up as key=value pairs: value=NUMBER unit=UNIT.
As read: value=112.5 unit=km/h
